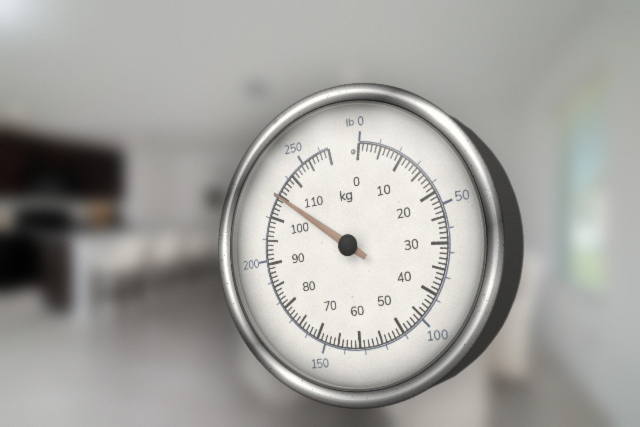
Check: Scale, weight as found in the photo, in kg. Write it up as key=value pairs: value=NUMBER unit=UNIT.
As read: value=105 unit=kg
